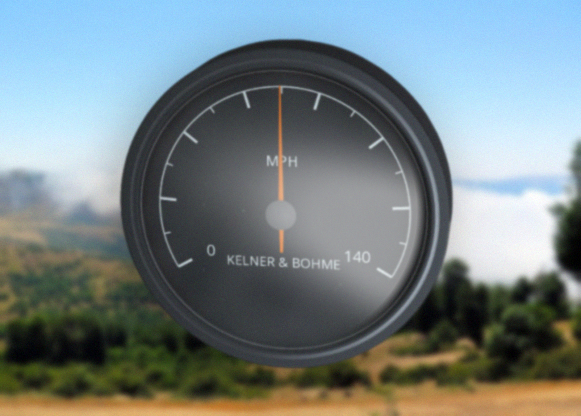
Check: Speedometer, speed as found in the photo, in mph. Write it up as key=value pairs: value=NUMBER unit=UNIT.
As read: value=70 unit=mph
